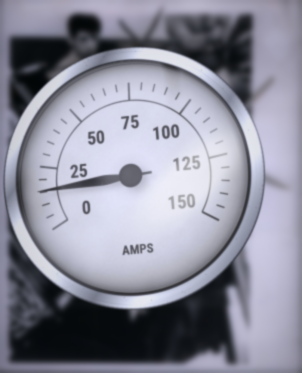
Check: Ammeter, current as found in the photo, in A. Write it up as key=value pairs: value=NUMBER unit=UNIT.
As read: value=15 unit=A
